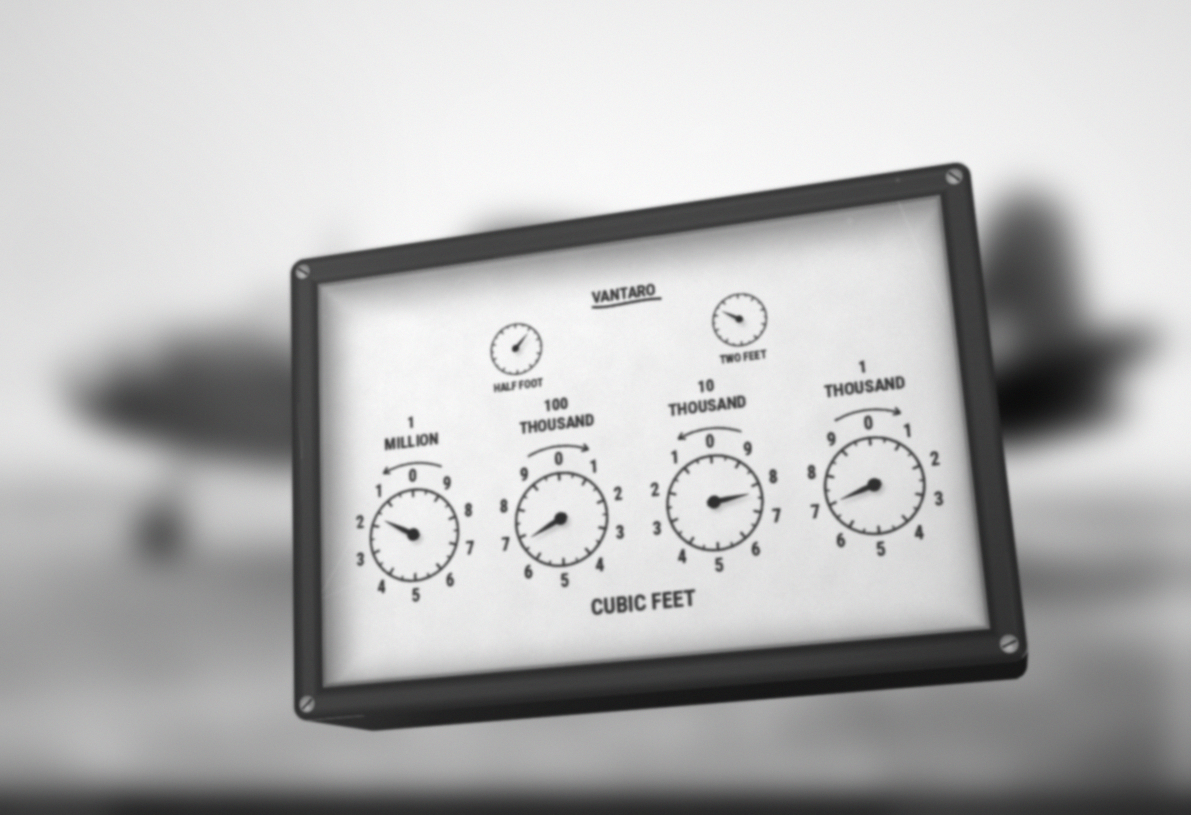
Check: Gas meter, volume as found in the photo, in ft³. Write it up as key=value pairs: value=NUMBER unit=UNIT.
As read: value=167700 unit=ft³
